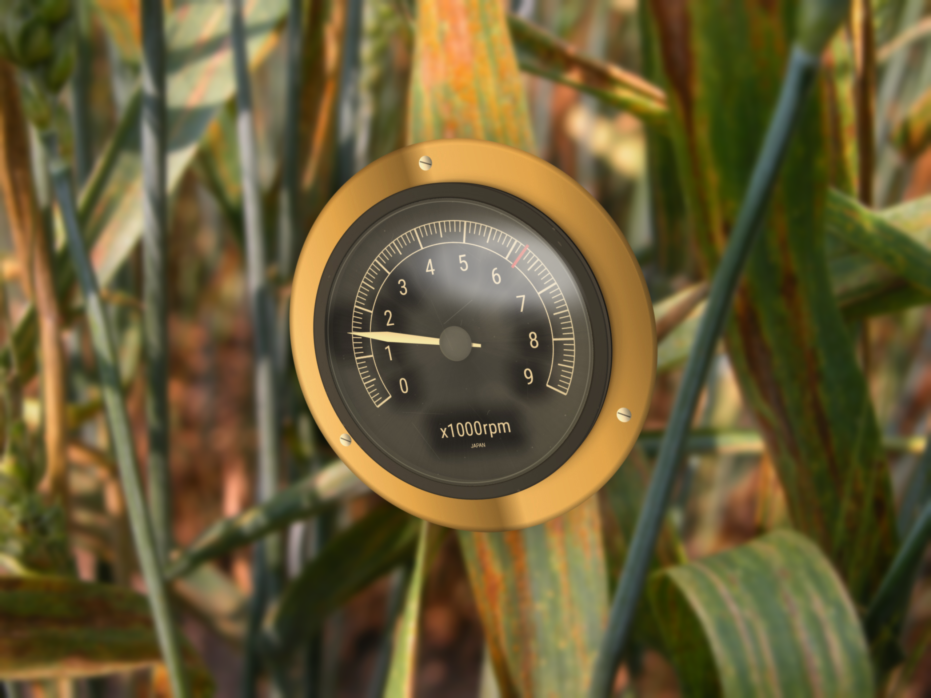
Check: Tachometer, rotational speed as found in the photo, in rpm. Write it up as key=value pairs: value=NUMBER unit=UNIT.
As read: value=1500 unit=rpm
